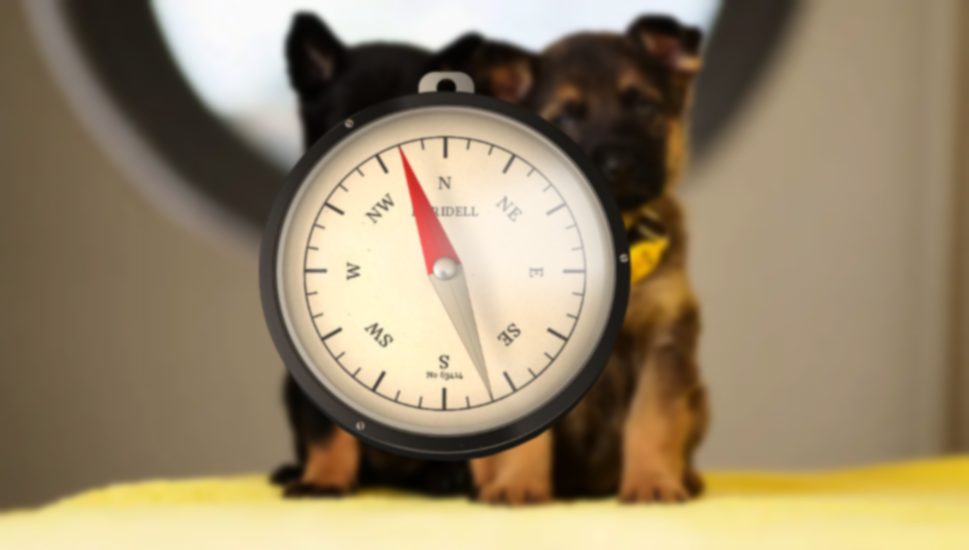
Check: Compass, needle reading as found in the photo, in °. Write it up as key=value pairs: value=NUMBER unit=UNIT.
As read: value=340 unit=°
